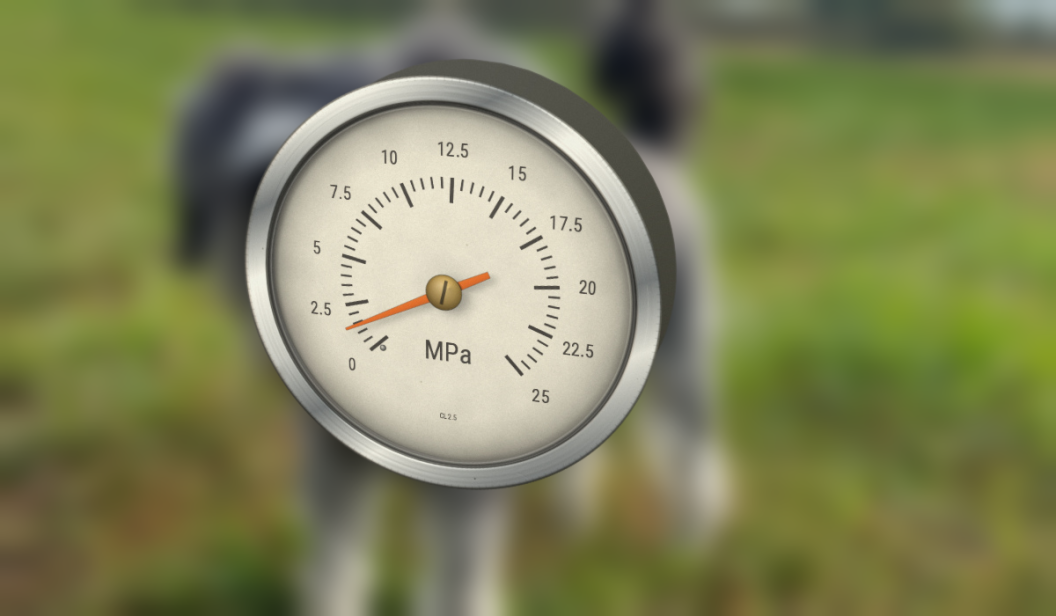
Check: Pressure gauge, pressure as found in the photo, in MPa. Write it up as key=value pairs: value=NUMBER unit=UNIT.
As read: value=1.5 unit=MPa
